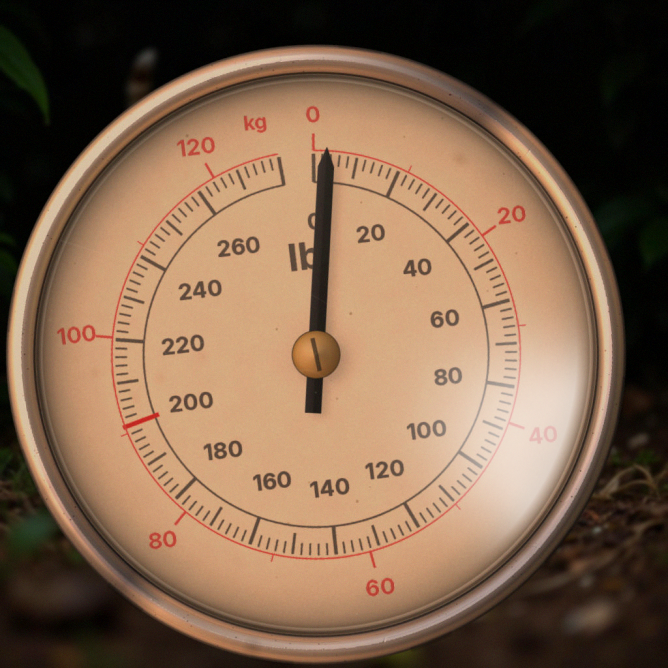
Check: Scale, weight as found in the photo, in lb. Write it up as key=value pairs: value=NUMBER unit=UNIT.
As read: value=3 unit=lb
